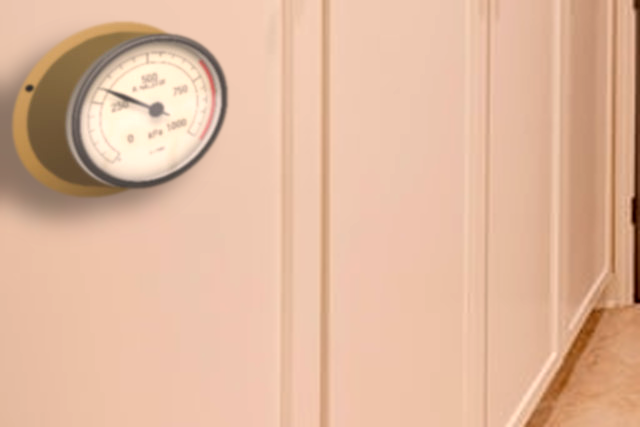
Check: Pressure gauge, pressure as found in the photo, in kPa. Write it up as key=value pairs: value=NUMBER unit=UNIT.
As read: value=300 unit=kPa
